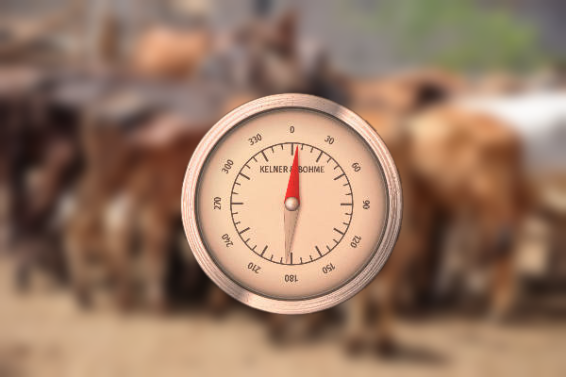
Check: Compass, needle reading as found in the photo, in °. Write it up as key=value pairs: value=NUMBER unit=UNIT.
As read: value=5 unit=°
